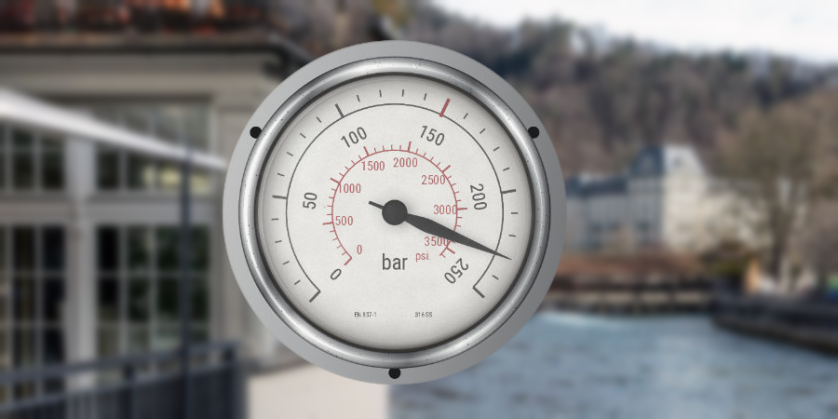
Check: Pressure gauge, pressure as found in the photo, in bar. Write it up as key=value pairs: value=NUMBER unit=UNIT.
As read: value=230 unit=bar
